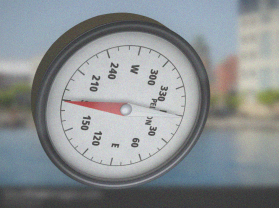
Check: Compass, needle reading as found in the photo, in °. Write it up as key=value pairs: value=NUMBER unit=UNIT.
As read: value=180 unit=°
